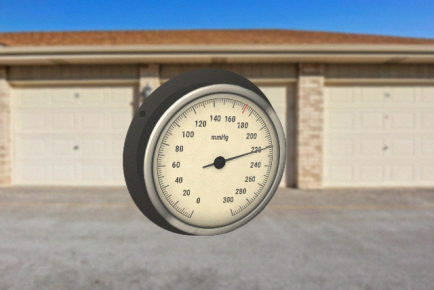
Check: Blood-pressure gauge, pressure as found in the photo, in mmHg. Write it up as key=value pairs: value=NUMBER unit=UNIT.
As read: value=220 unit=mmHg
